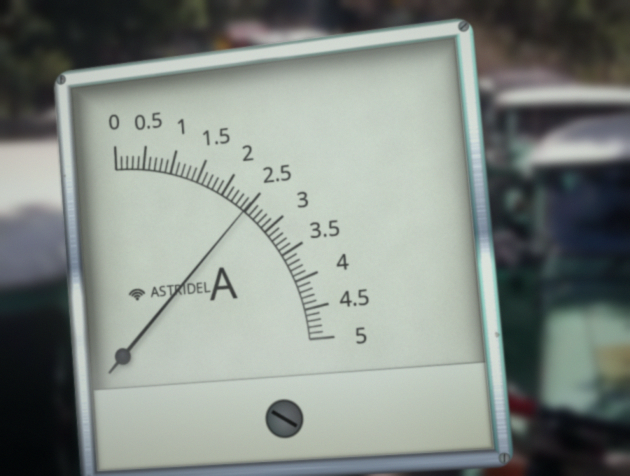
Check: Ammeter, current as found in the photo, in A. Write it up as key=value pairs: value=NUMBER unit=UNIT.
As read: value=2.5 unit=A
